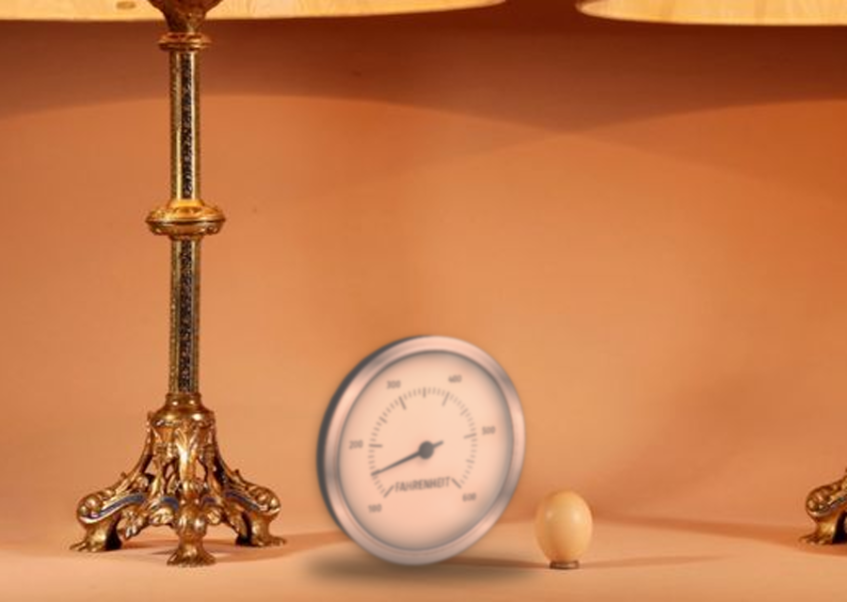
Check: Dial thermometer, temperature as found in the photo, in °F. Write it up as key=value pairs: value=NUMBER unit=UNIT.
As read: value=150 unit=°F
